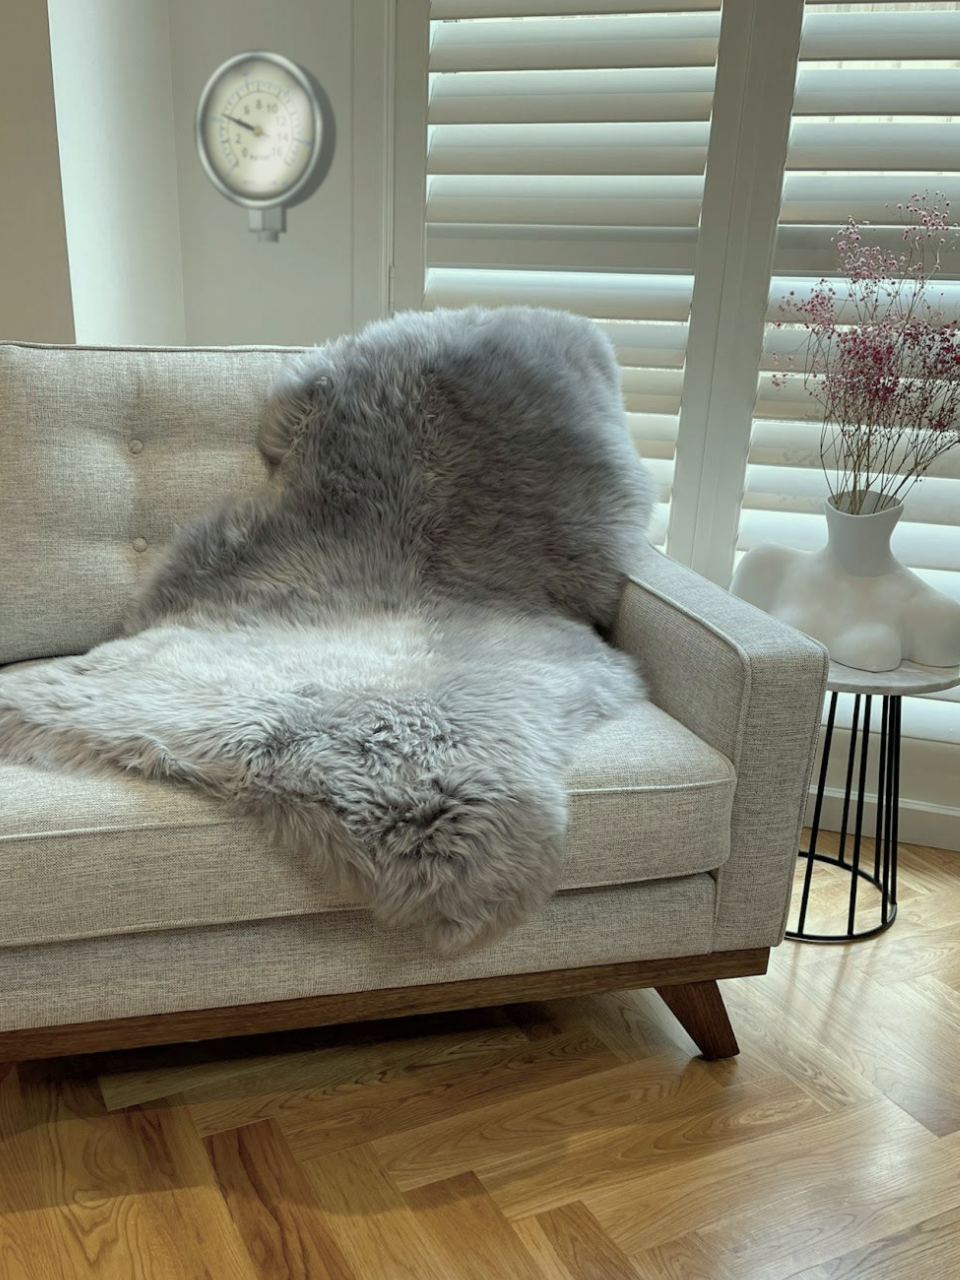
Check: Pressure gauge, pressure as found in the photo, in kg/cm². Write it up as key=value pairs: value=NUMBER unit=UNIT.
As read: value=4 unit=kg/cm²
